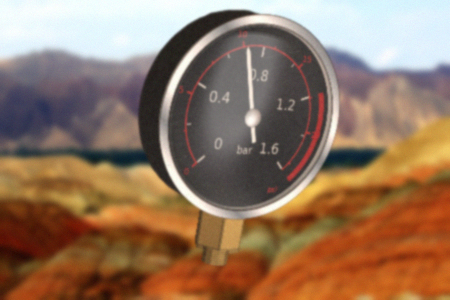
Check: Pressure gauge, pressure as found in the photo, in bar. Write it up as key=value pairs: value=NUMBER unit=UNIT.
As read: value=0.7 unit=bar
